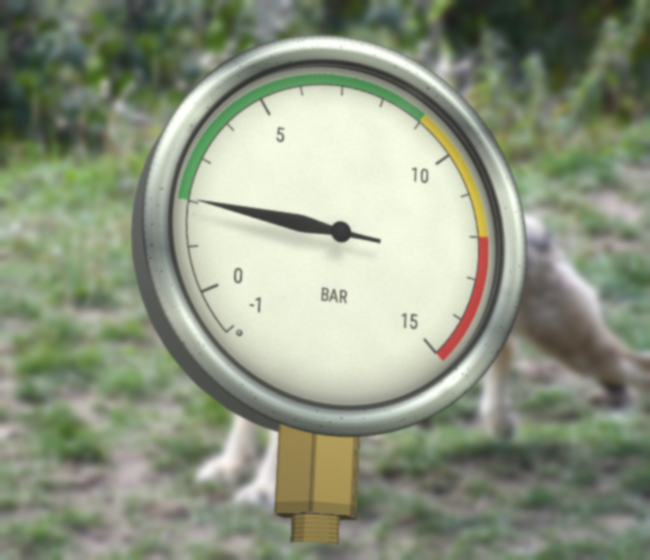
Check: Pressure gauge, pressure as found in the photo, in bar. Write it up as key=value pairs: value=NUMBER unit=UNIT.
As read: value=2 unit=bar
